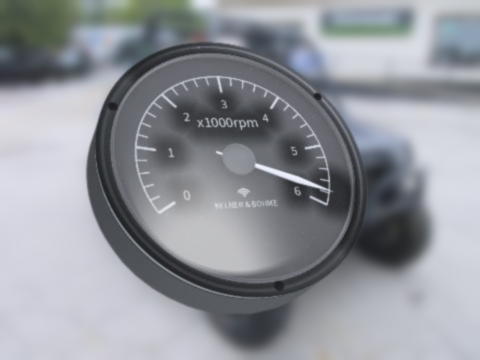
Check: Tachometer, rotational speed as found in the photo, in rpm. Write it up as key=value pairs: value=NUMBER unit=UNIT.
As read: value=5800 unit=rpm
